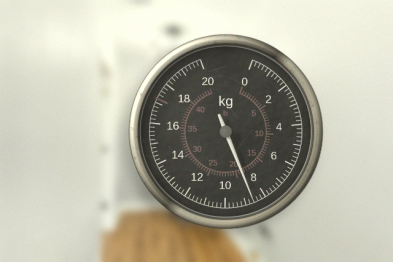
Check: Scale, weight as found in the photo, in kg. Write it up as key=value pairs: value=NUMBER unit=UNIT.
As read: value=8.6 unit=kg
